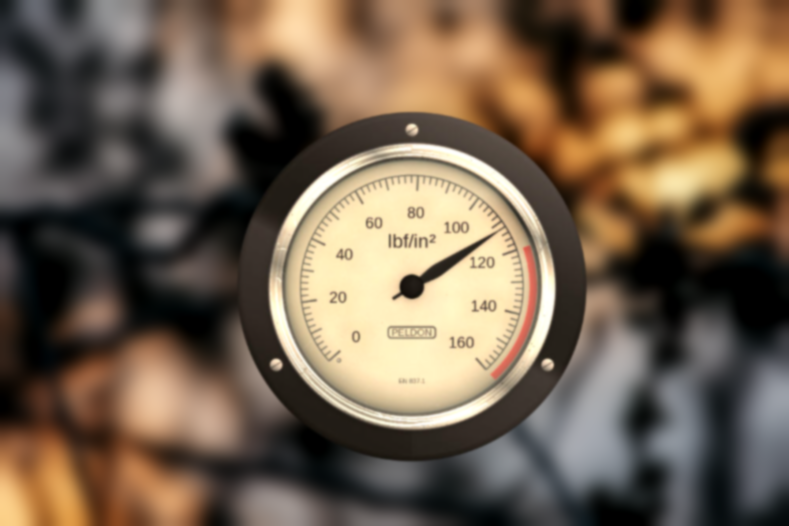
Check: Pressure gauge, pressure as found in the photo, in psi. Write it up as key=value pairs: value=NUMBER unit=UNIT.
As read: value=112 unit=psi
